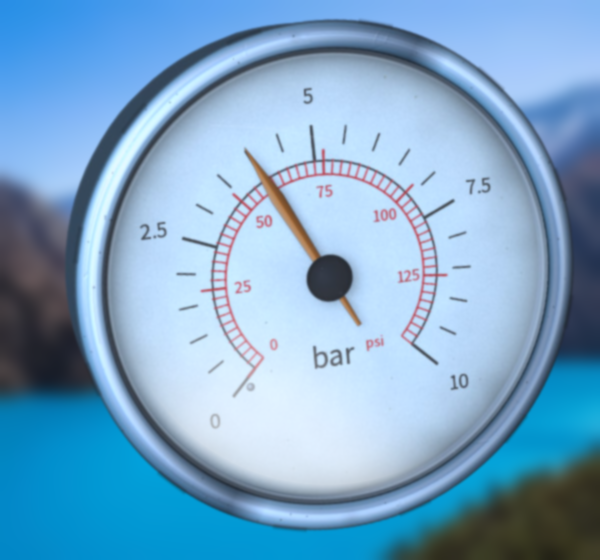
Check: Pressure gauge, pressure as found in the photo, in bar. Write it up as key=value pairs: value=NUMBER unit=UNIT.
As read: value=4 unit=bar
